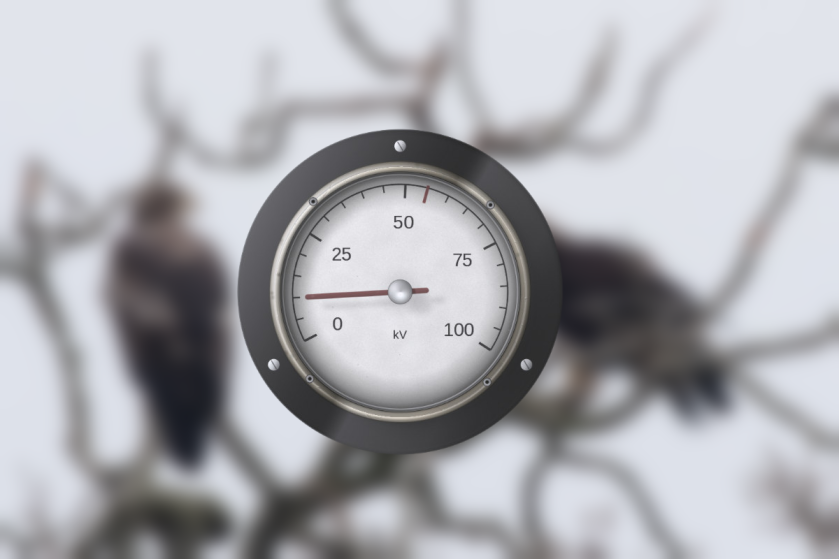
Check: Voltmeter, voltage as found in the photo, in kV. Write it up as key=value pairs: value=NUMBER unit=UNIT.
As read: value=10 unit=kV
